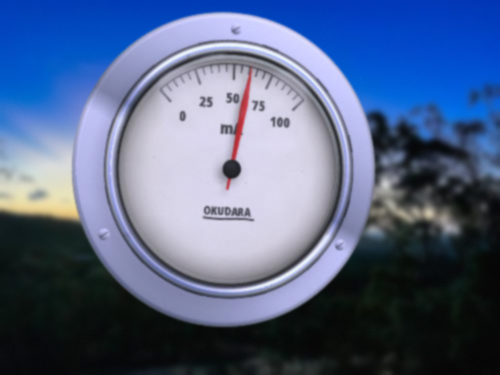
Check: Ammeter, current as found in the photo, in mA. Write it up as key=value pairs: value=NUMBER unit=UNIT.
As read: value=60 unit=mA
